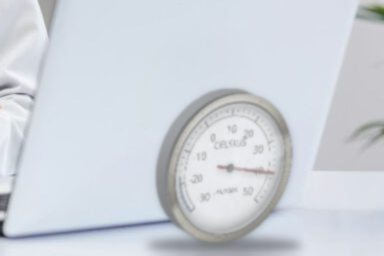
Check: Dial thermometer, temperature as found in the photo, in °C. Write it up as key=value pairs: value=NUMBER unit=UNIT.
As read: value=40 unit=°C
